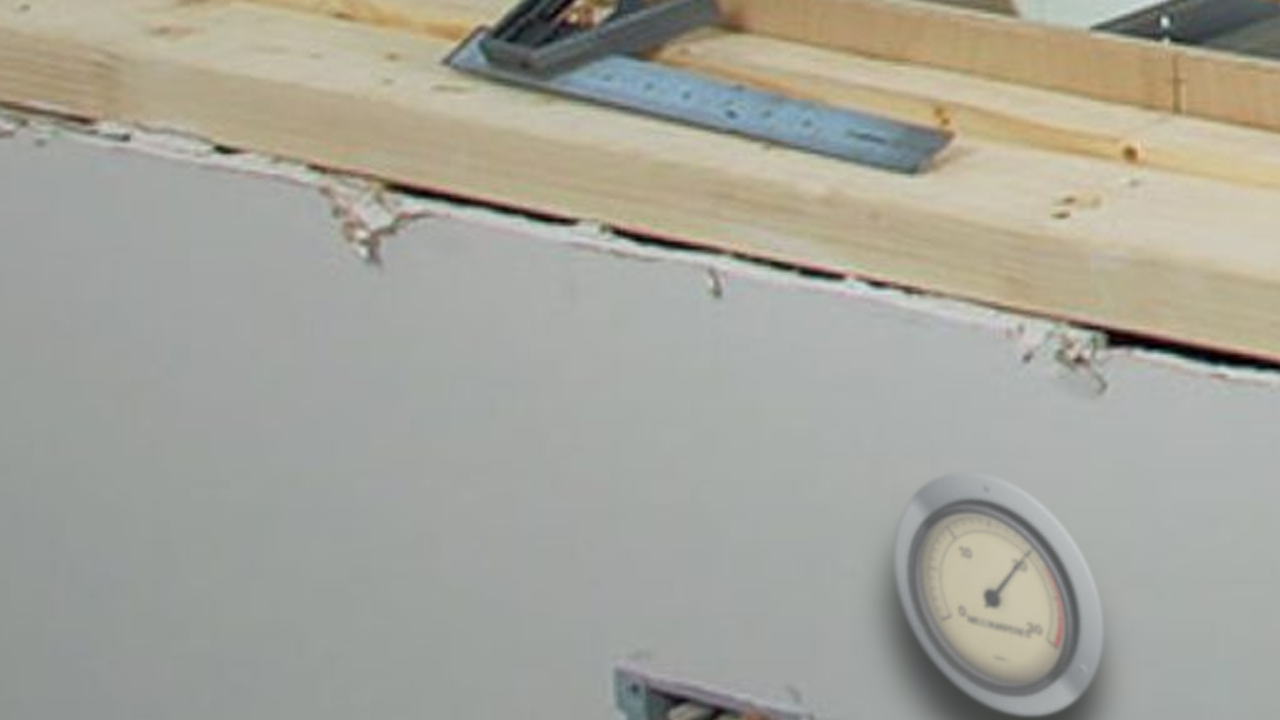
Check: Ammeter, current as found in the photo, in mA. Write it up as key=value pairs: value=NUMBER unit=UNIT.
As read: value=20 unit=mA
